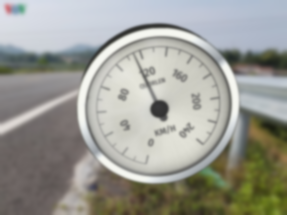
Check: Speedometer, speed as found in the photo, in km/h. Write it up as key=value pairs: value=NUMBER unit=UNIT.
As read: value=115 unit=km/h
